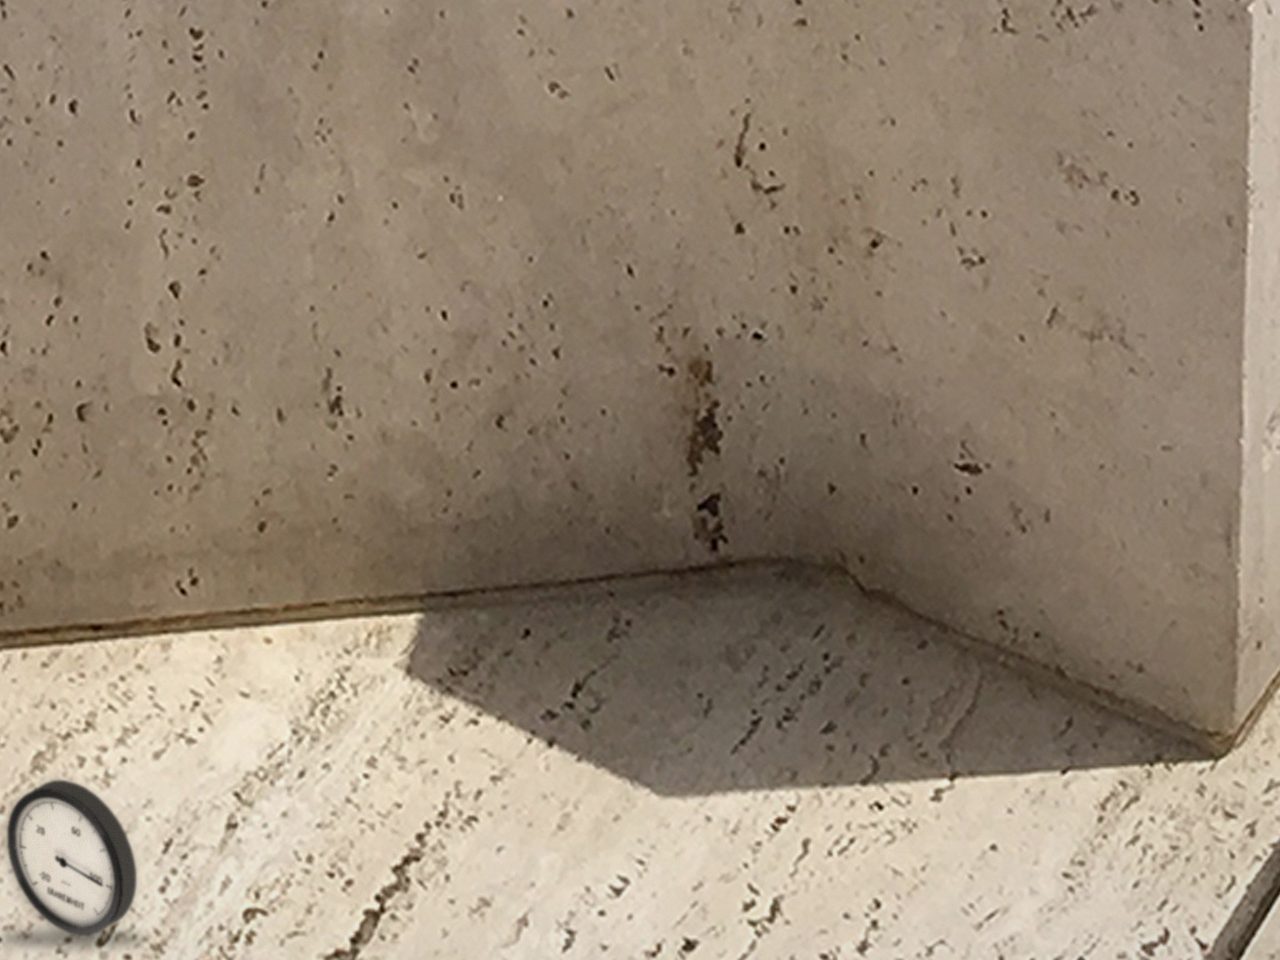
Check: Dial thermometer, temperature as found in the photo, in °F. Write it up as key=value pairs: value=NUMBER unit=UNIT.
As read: value=100 unit=°F
